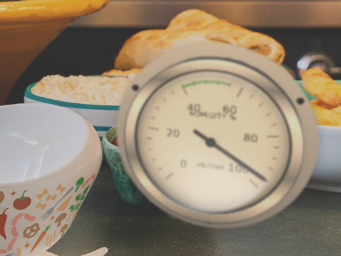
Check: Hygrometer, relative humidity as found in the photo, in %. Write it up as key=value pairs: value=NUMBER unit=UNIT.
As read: value=96 unit=%
